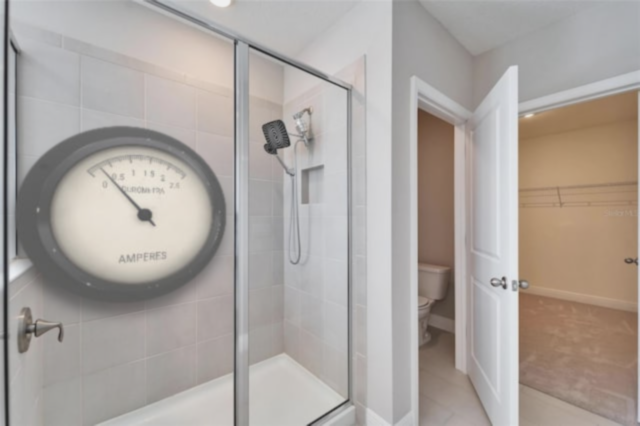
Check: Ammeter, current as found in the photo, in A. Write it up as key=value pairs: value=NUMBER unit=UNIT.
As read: value=0.25 unit=A
